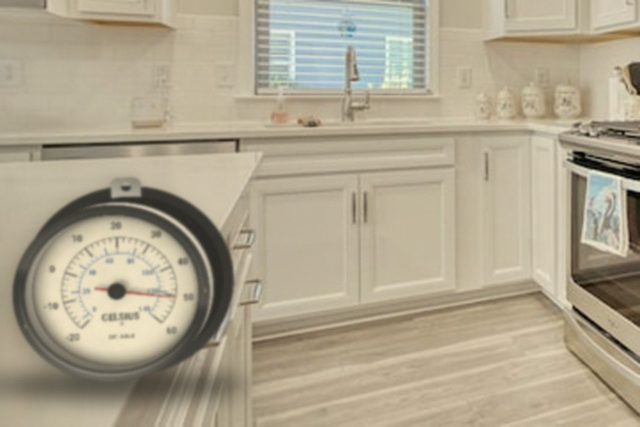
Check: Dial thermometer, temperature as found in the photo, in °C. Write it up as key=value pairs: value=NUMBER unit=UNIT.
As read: value=50 unit=°C
